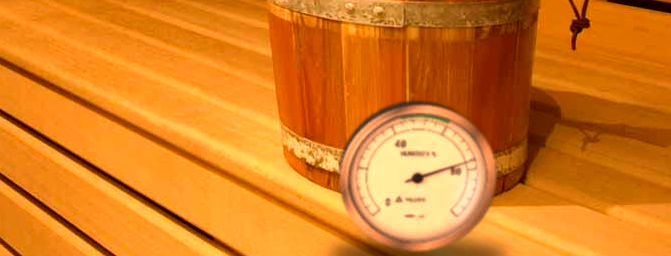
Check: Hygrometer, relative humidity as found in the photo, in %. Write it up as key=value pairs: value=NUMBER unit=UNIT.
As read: value=76 unit=%
